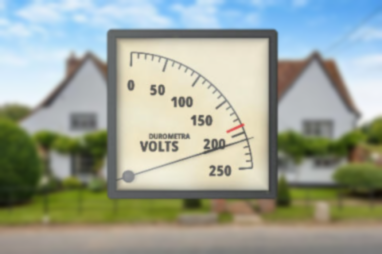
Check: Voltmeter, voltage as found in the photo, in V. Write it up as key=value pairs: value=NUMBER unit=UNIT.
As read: value=210 unit=V
